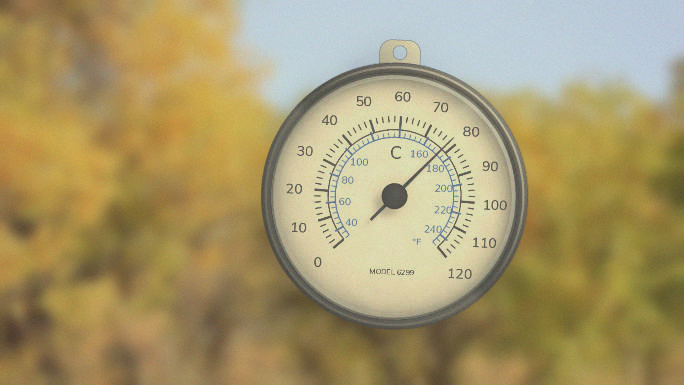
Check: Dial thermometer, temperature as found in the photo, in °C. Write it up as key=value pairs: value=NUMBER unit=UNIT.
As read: value=78 unit=°C
